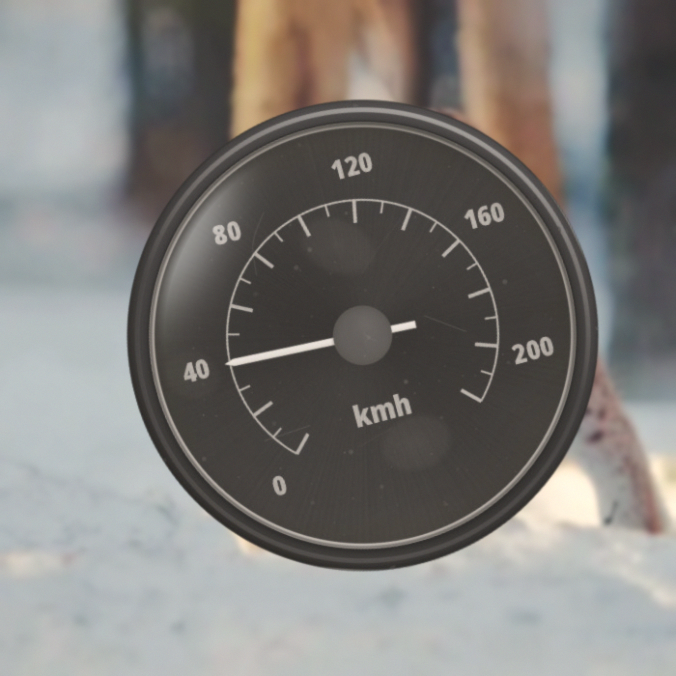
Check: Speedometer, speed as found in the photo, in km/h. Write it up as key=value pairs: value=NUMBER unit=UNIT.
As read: value=40 unit=km/h
